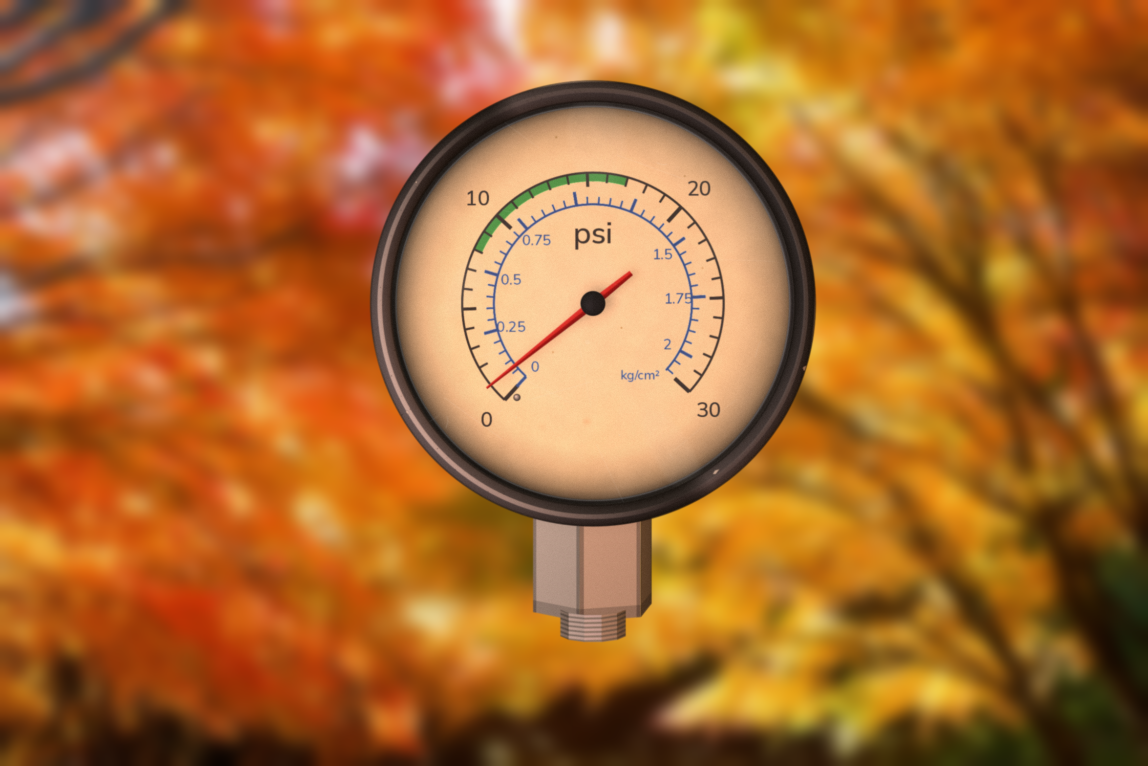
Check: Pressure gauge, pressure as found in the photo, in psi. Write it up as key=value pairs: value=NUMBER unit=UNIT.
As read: value=1 unit=psi
